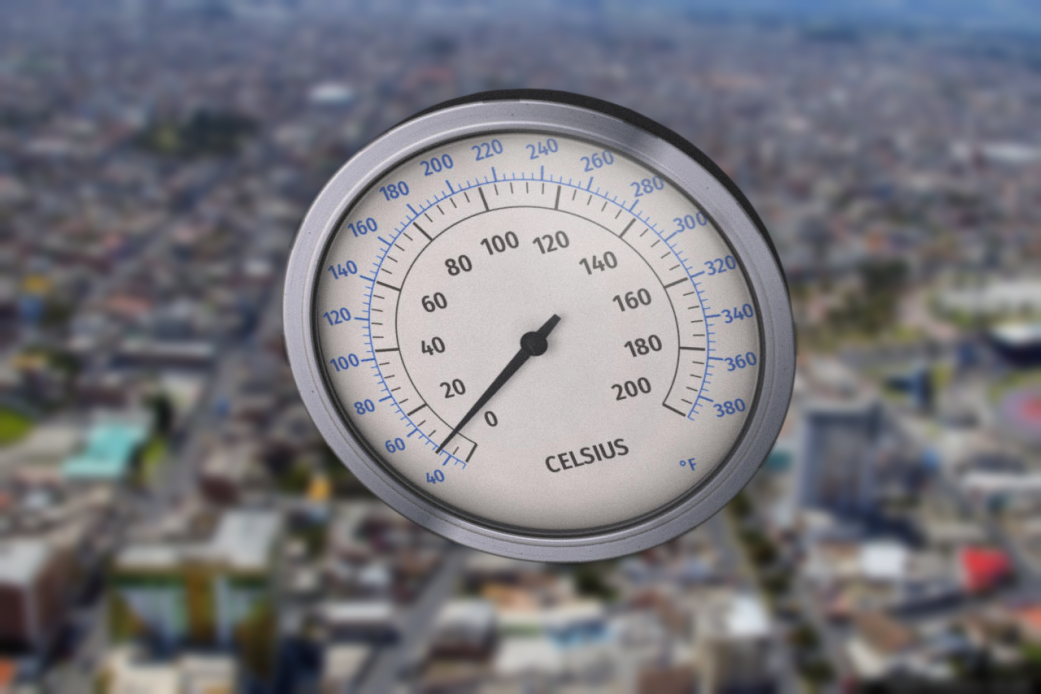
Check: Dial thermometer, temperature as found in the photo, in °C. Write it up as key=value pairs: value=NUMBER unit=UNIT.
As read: value=8 unit=°C
